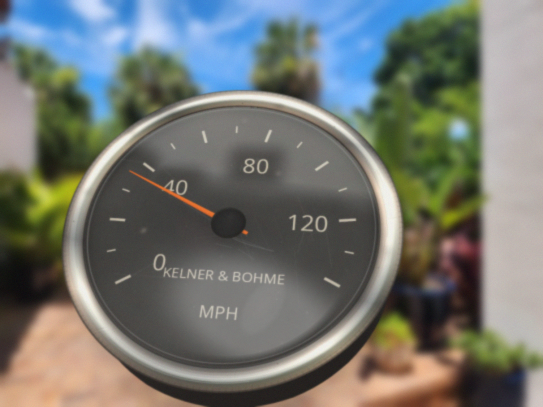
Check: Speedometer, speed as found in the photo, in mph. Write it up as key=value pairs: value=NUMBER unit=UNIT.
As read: value=35 unit=mph
